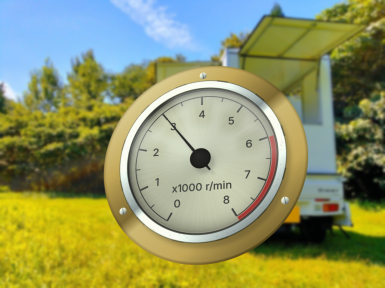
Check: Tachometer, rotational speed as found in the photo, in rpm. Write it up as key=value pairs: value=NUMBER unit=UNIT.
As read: value=3000 unit=rpm
